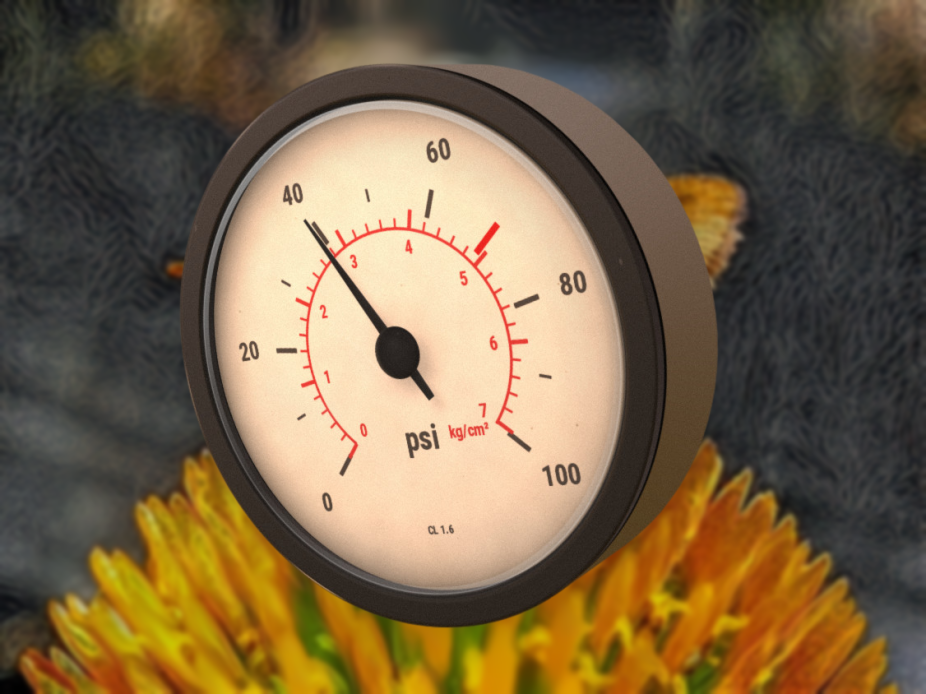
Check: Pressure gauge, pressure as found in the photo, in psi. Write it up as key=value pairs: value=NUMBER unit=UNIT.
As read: value=40 unit=psi
